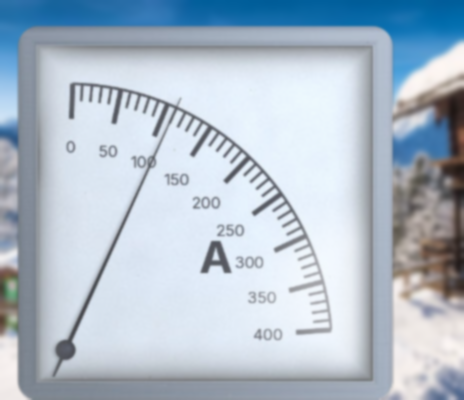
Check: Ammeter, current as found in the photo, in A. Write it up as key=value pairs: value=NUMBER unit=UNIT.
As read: value=110 unit=A
